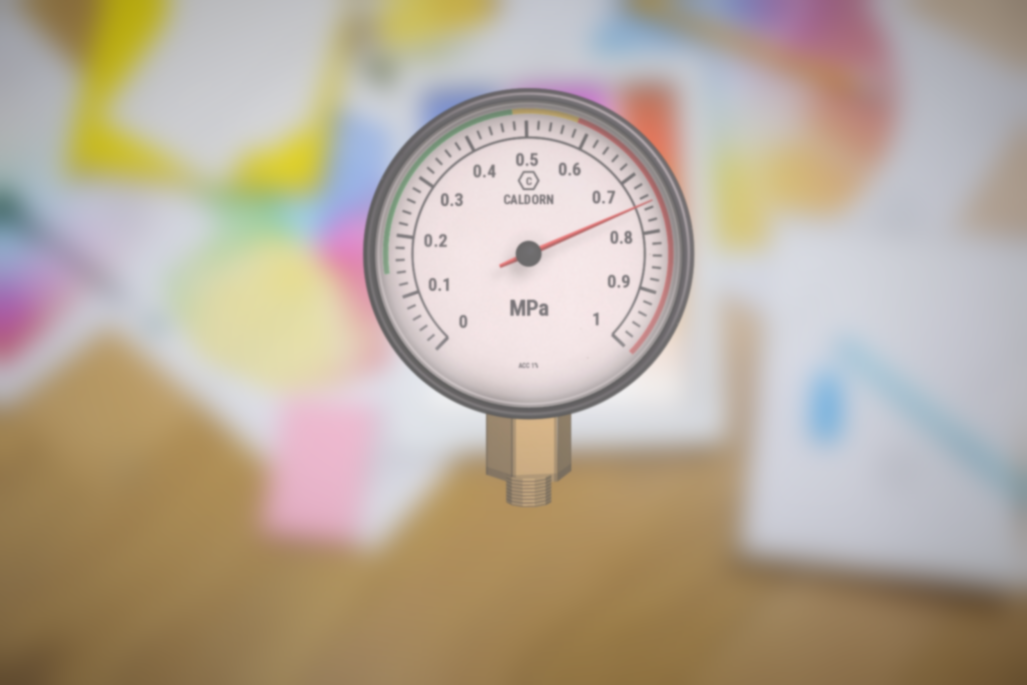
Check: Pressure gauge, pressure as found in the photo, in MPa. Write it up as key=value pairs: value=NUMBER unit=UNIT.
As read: value=0.75 unit=MPa
